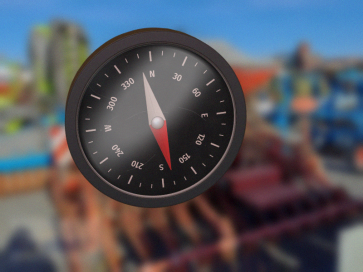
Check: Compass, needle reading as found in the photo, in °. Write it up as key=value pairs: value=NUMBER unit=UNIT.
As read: value=170 unit=°
